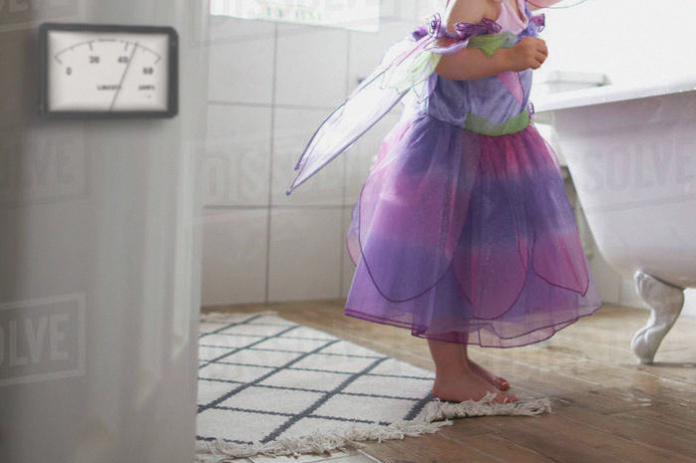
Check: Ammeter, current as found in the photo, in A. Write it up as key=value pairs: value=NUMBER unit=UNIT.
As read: value=45 unit=A
